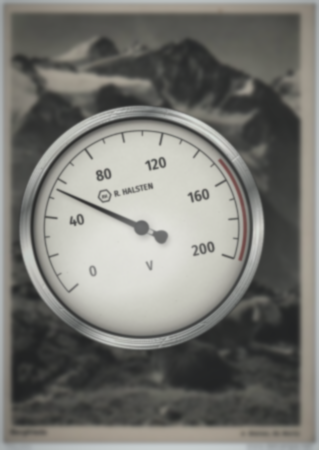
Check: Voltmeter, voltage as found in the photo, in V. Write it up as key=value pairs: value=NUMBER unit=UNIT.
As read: value=55 unit=V
